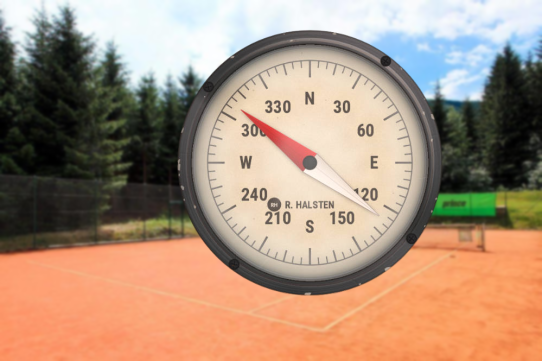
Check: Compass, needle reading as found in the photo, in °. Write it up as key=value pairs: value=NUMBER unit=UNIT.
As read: value=307.5 unit=°
